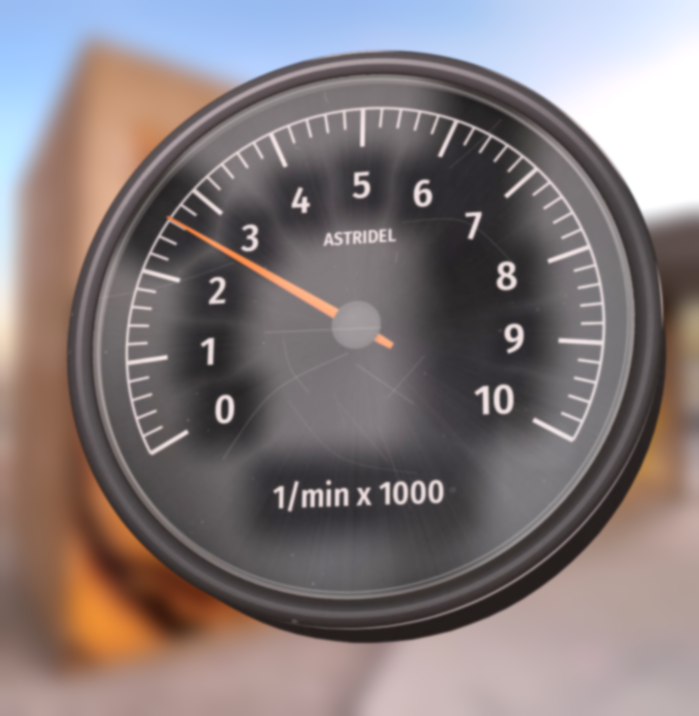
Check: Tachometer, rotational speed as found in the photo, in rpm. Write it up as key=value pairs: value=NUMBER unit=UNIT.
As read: value=2600 unit=rpm
